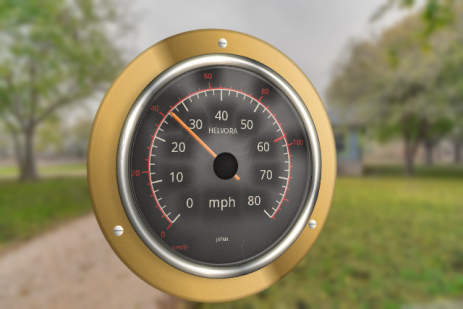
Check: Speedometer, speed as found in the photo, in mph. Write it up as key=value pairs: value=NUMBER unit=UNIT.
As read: value=26 unit=mph
